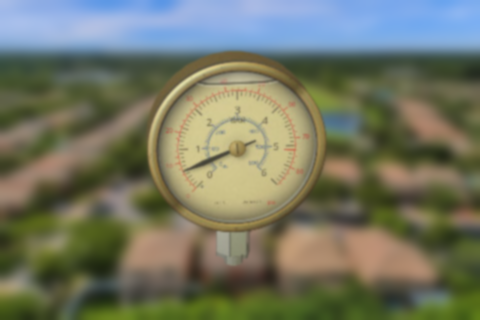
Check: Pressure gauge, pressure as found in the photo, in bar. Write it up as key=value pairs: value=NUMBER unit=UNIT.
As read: value=0.5 unit=bar
